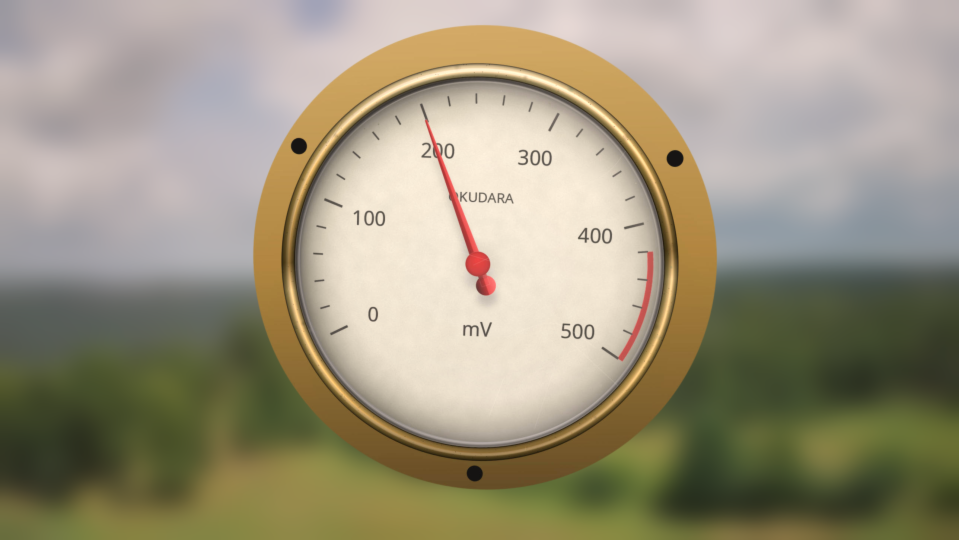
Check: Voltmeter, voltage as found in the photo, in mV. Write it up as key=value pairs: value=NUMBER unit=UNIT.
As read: value=200 unit=mV
